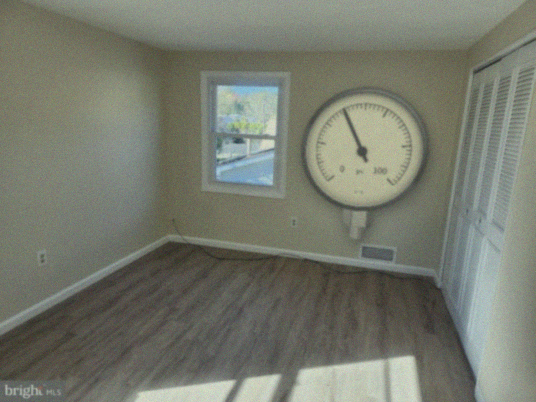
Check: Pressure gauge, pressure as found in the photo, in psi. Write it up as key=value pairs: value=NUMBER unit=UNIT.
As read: value=40 unit=psi
